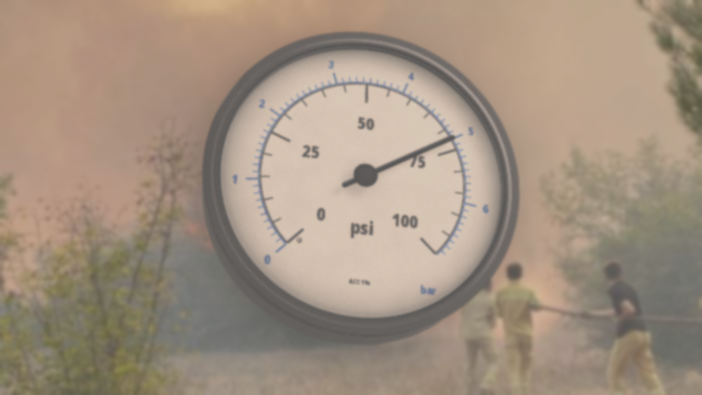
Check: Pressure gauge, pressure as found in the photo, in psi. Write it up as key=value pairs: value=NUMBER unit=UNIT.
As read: value=72.5 unit=psi
